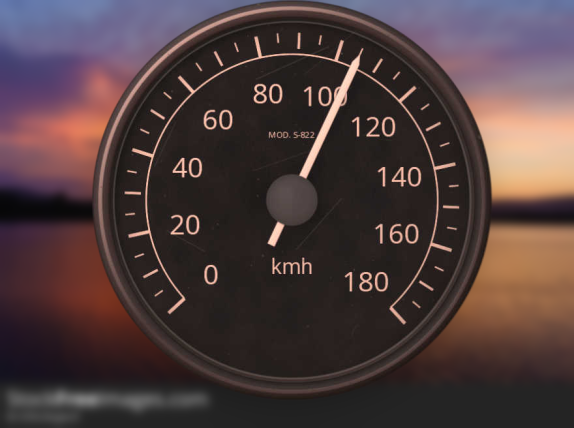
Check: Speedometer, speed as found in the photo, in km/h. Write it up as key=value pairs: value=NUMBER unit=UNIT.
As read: value=105 unit=km/h
